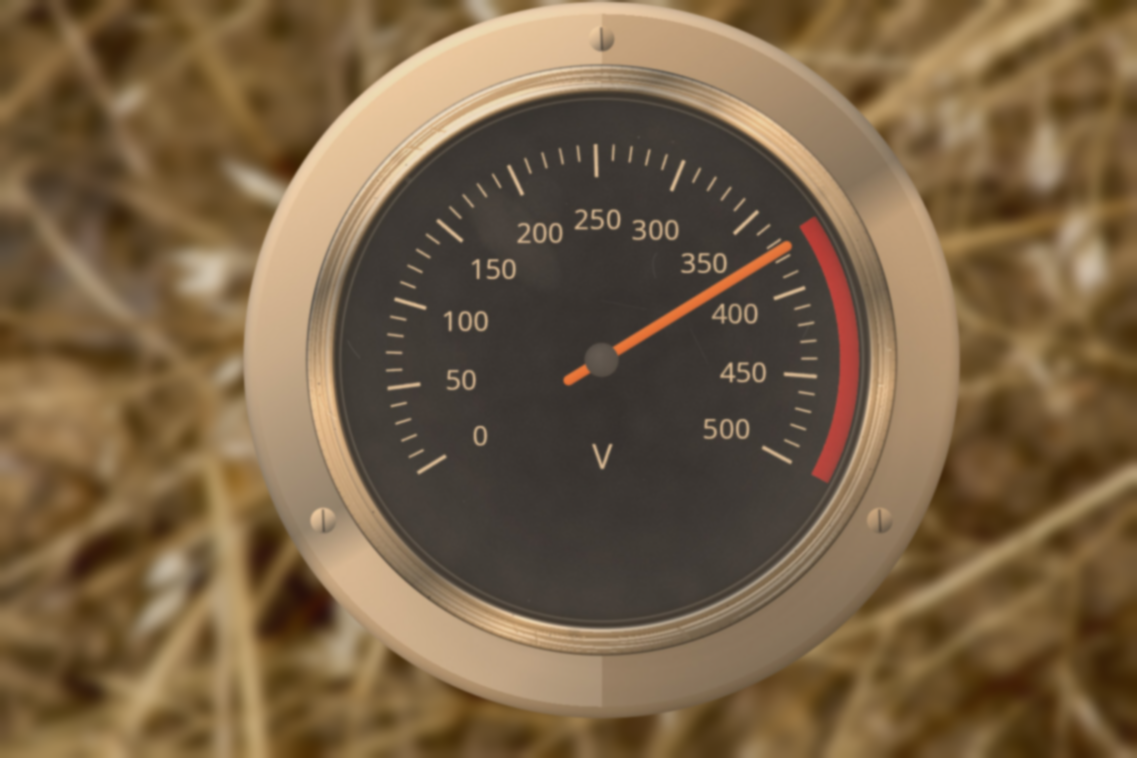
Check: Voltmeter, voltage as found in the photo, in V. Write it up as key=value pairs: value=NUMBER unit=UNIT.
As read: value=375 unit=V
